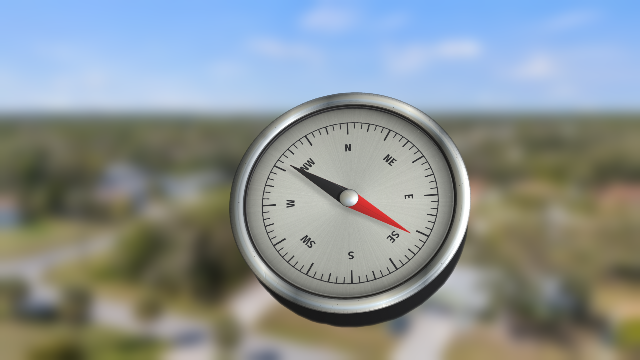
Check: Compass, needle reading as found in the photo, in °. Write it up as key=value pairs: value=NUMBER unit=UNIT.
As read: value=125 unit=°
